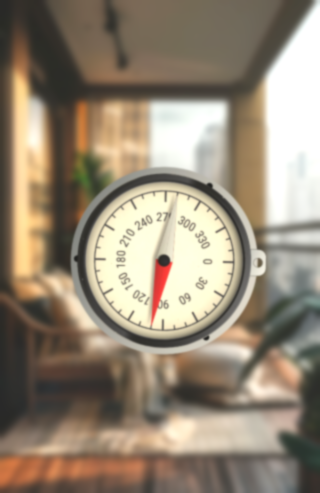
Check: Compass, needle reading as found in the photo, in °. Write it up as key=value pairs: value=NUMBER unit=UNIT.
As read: value=100 unit=°
